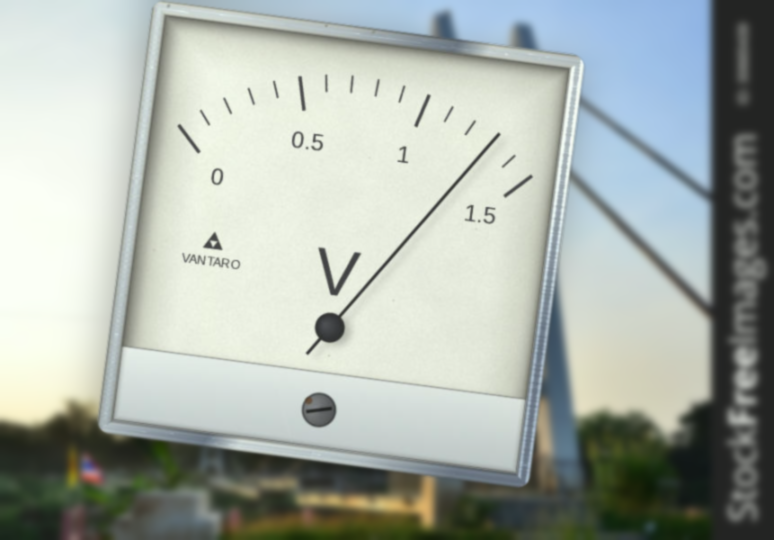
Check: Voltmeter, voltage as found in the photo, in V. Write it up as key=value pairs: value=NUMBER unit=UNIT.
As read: value=1.3 unit=V
